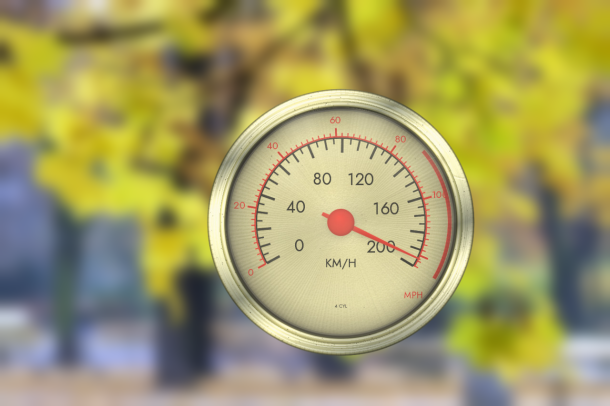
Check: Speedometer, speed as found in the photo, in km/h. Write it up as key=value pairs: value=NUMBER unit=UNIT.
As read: value=195 unit=km/h
